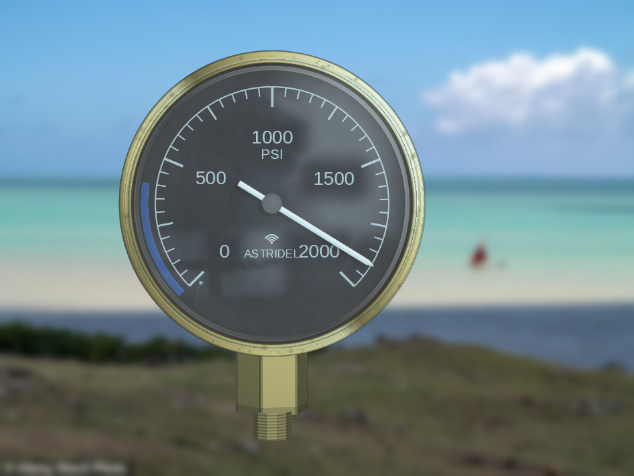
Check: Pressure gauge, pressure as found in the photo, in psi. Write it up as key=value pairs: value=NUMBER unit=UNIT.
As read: value=1900 unit=psi
